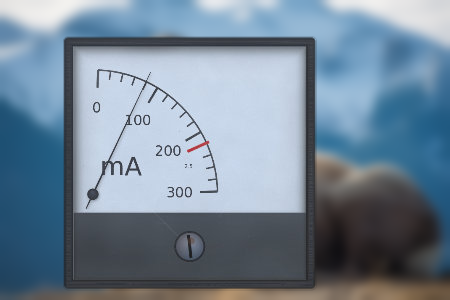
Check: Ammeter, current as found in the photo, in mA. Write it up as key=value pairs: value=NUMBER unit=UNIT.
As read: value=80 unit=mA
